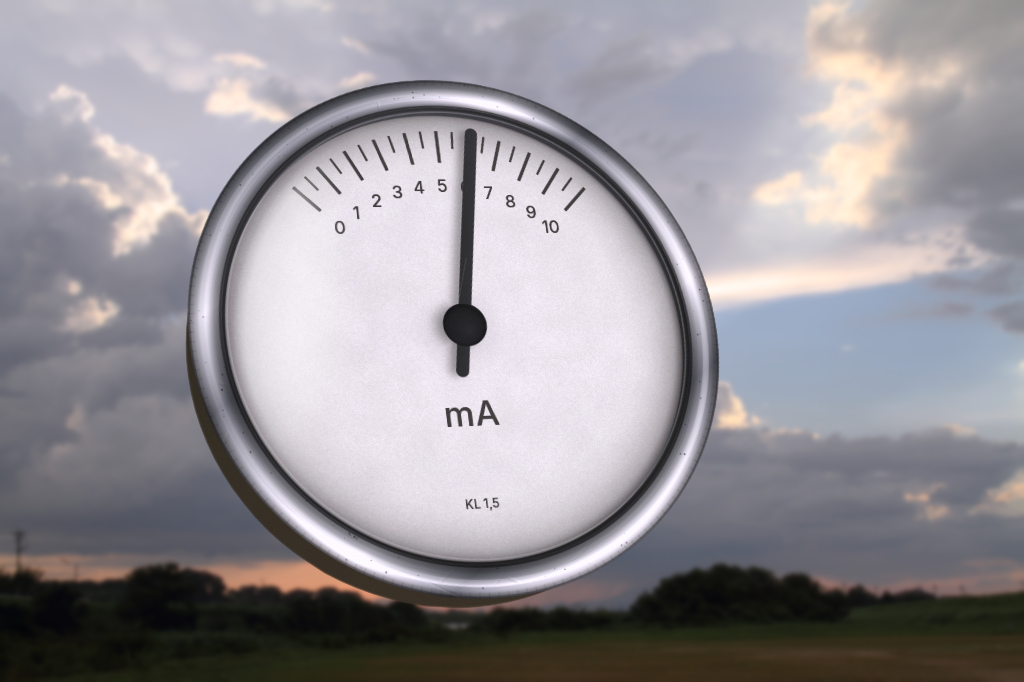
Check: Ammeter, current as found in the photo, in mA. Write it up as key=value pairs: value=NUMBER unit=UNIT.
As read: value=6 unit=mA
